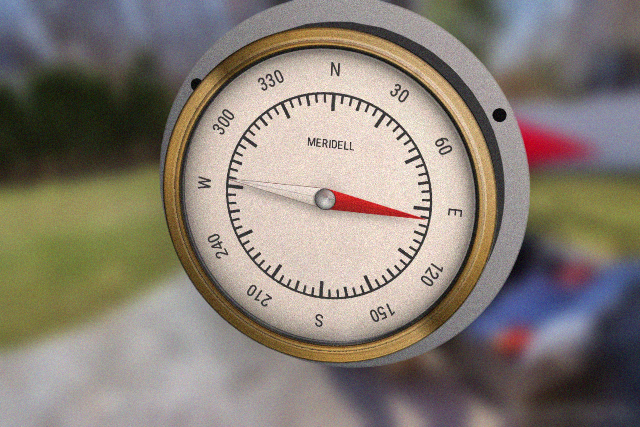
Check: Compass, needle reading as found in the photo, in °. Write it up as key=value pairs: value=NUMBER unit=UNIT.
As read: value=95 unit=°
